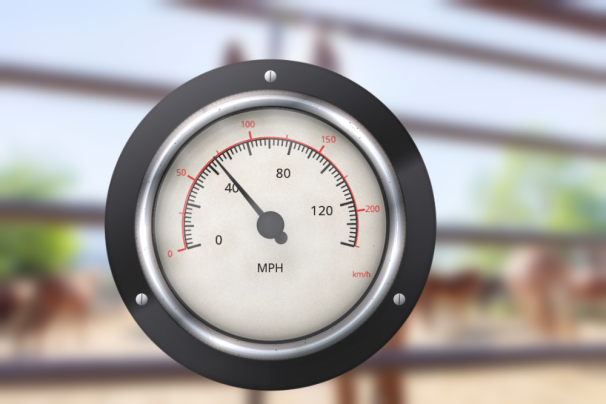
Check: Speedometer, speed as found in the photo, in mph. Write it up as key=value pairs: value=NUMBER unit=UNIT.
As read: value=44 unit=mph
